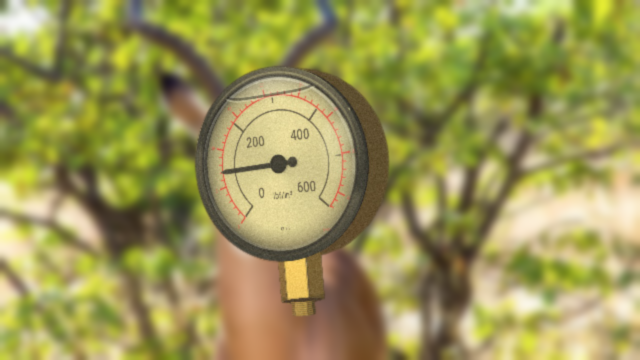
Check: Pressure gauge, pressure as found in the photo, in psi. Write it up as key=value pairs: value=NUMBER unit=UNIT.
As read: value=100 unit=psi
